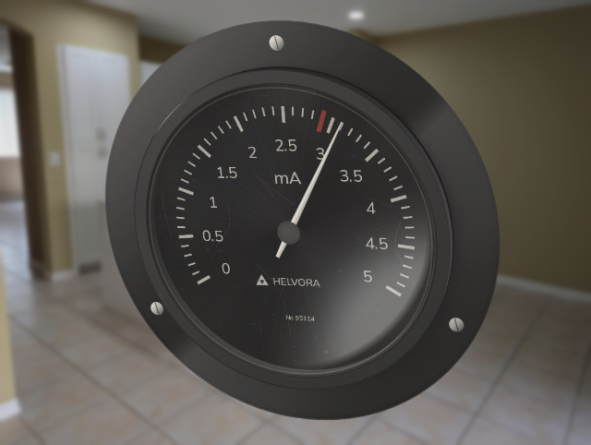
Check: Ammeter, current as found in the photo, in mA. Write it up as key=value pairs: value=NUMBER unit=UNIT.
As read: value=3.1 unit=mA
